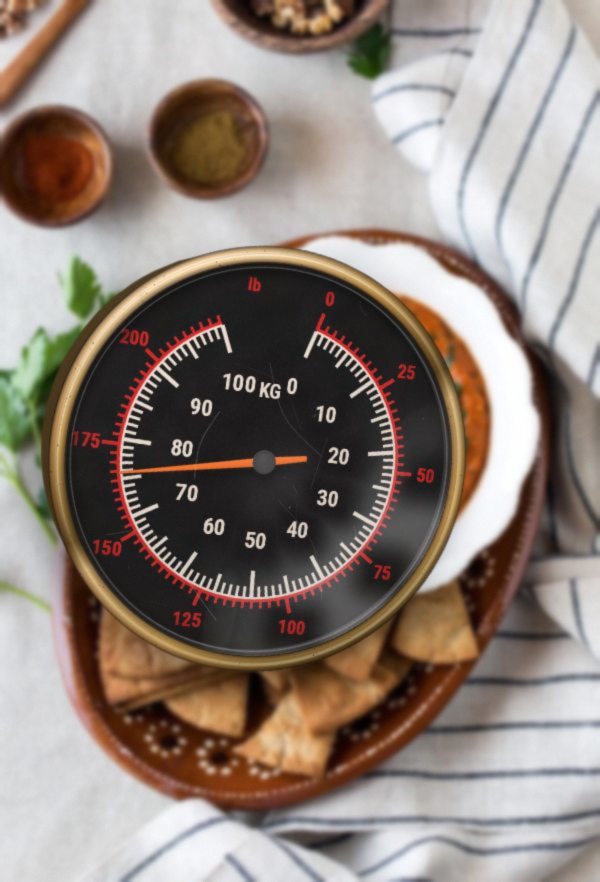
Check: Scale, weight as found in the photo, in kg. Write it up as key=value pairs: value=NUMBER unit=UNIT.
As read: value=76 unit=kg
